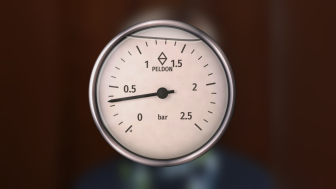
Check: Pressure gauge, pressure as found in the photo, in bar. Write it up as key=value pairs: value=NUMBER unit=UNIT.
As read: value=0.35 unit=bar
